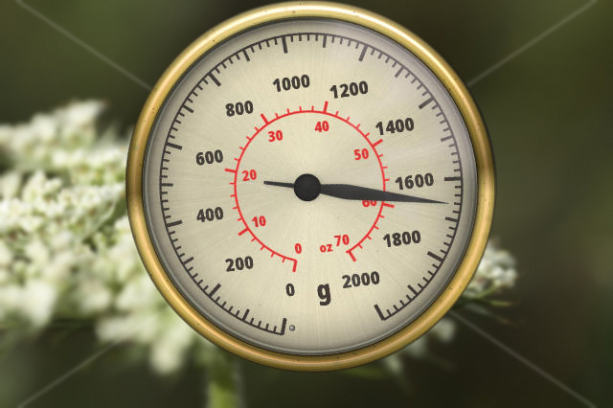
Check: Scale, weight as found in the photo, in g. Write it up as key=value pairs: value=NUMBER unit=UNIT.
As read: value=1660 unit=g
